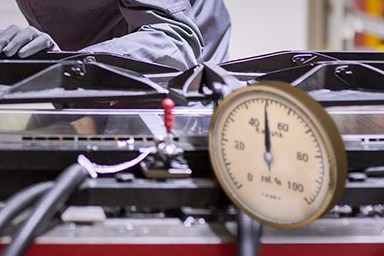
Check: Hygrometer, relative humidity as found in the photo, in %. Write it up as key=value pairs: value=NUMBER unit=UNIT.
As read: value=50 unit=%
